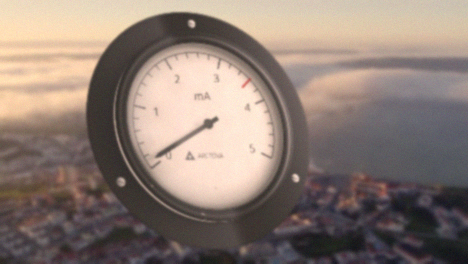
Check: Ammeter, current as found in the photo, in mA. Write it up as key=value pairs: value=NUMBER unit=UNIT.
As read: value=0.1 unit=mA
